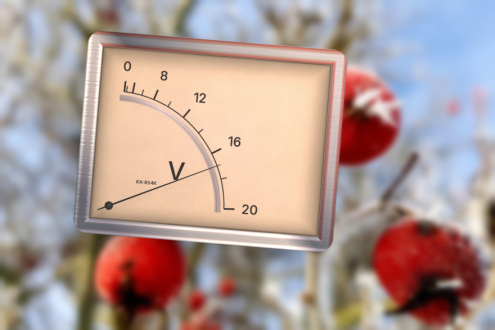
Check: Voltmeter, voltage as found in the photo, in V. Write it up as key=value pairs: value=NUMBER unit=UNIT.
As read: value=17 unit=V
